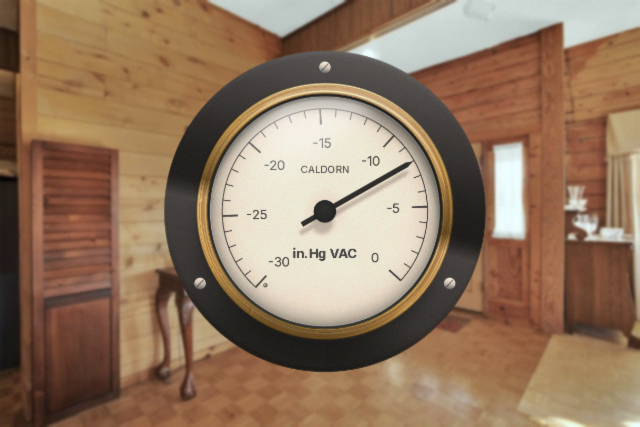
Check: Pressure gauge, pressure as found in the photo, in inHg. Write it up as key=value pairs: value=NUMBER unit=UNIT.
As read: value=-8 unit=inHg
